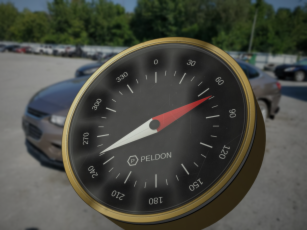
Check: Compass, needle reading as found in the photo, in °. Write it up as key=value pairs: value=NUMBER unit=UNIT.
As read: value=70 unit=°
